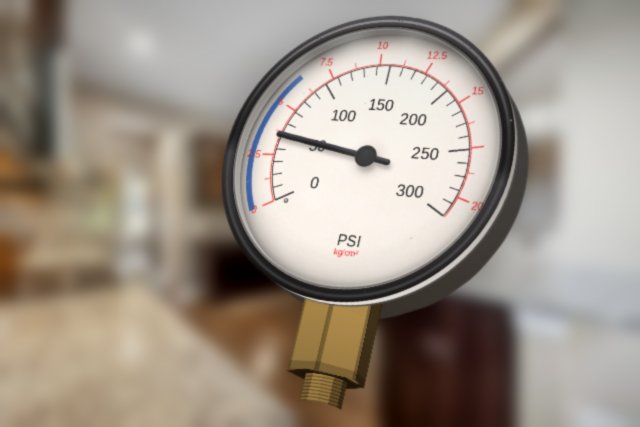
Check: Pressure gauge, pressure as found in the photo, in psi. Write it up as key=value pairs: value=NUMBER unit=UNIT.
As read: value=50 unit=psi
